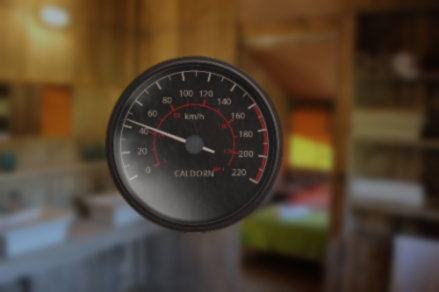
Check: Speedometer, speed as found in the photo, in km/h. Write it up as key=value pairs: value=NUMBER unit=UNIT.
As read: value=45 unit=km/h
